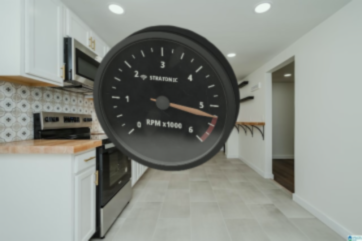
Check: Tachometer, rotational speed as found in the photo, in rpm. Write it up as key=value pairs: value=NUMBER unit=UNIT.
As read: value=5250 unit=rpm
